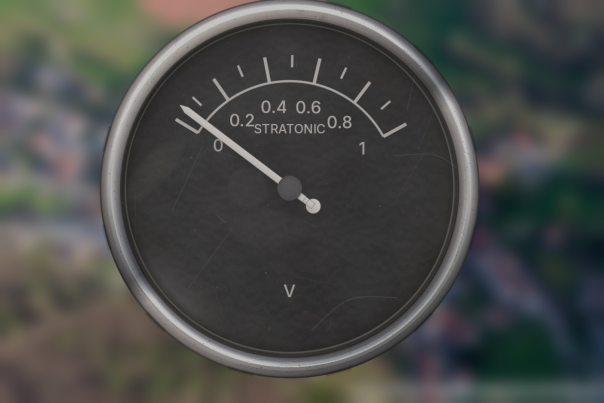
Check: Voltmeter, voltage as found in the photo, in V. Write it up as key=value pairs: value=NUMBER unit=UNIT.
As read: value=0.05 unit=V
